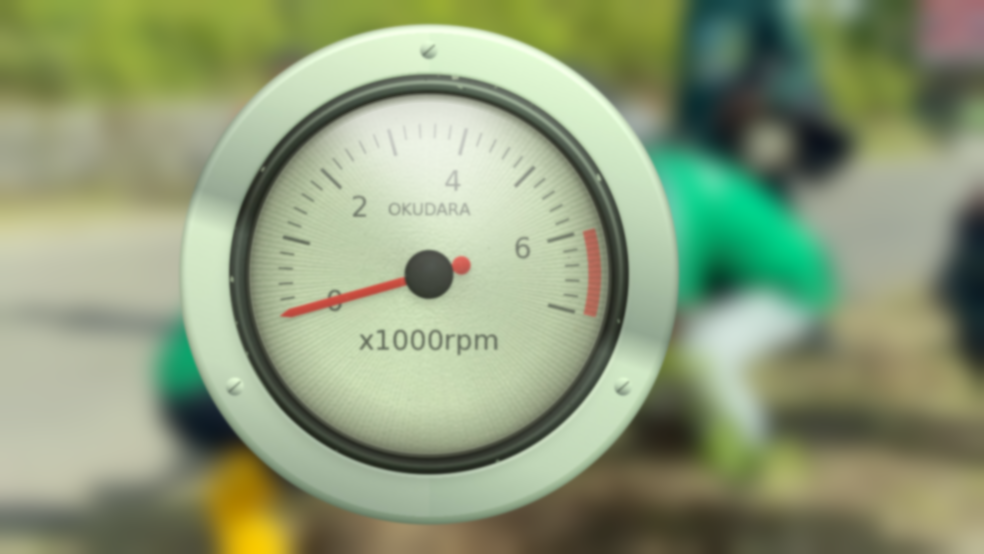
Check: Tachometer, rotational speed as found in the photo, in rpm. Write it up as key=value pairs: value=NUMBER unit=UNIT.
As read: value=0 unit=rpm
